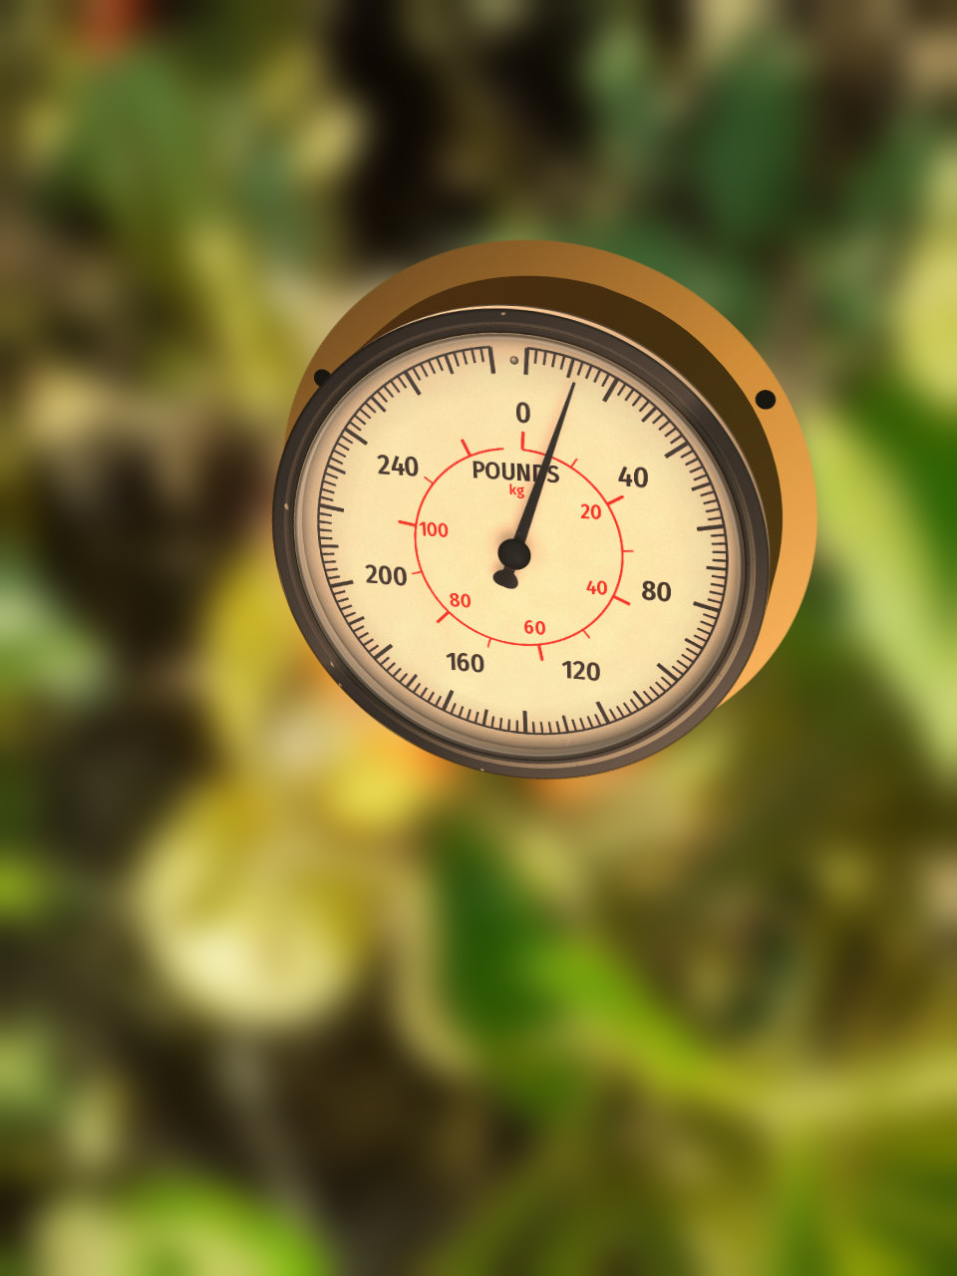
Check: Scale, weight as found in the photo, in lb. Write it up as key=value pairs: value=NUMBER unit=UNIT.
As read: value=12 unit=lb
